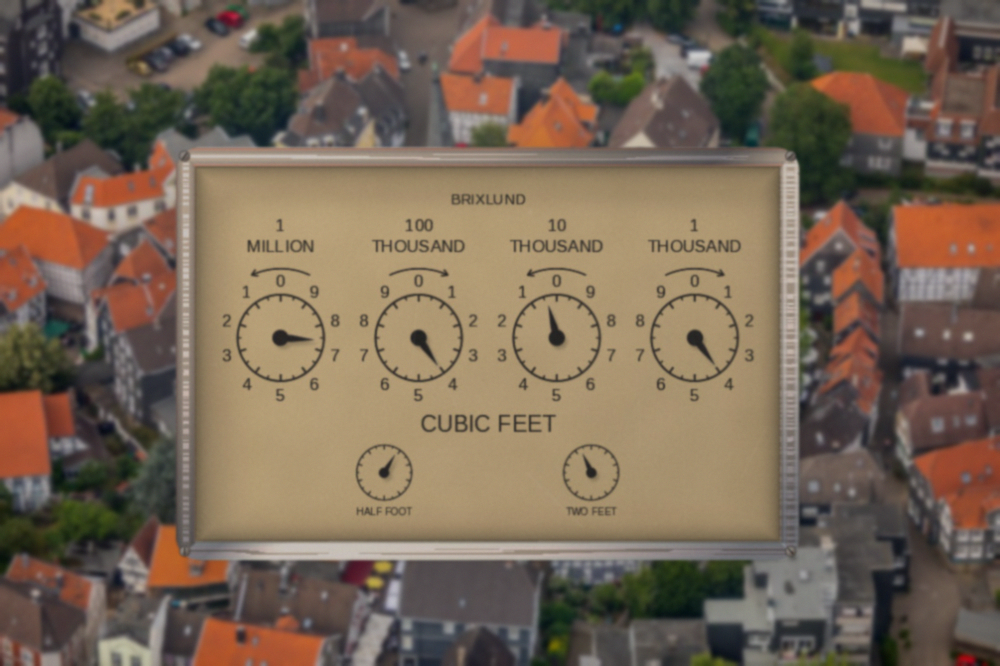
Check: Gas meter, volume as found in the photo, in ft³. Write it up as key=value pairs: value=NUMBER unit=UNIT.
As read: value=740400 unit=ft³
